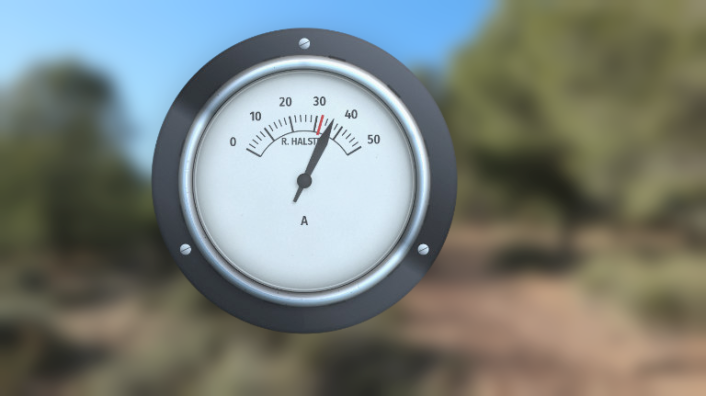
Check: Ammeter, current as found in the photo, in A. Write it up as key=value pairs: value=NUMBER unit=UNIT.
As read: value=36 unit=A
